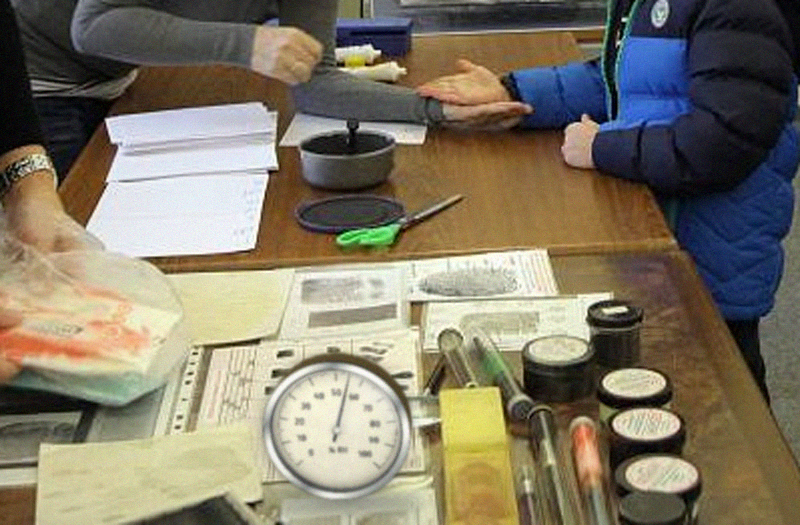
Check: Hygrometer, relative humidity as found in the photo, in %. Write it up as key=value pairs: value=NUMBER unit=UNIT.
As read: value=55 unit=%
